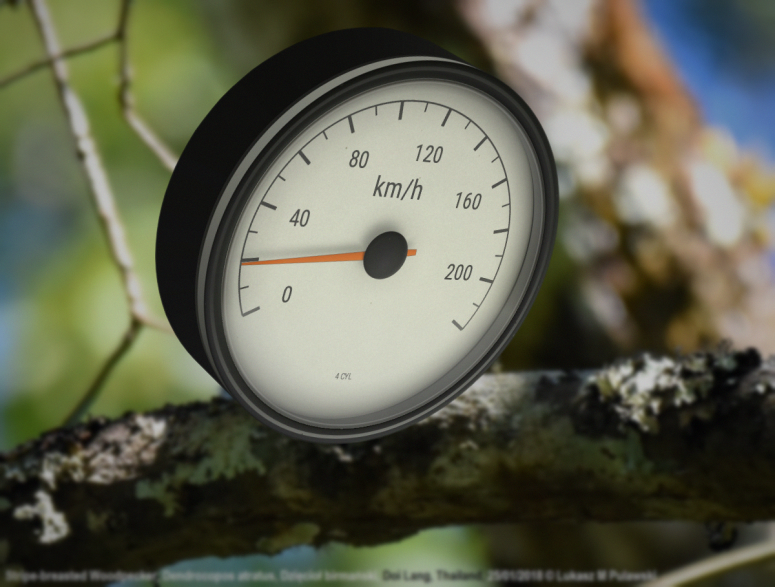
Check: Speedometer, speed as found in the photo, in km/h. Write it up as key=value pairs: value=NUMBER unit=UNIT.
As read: value=20 unit=km/h
